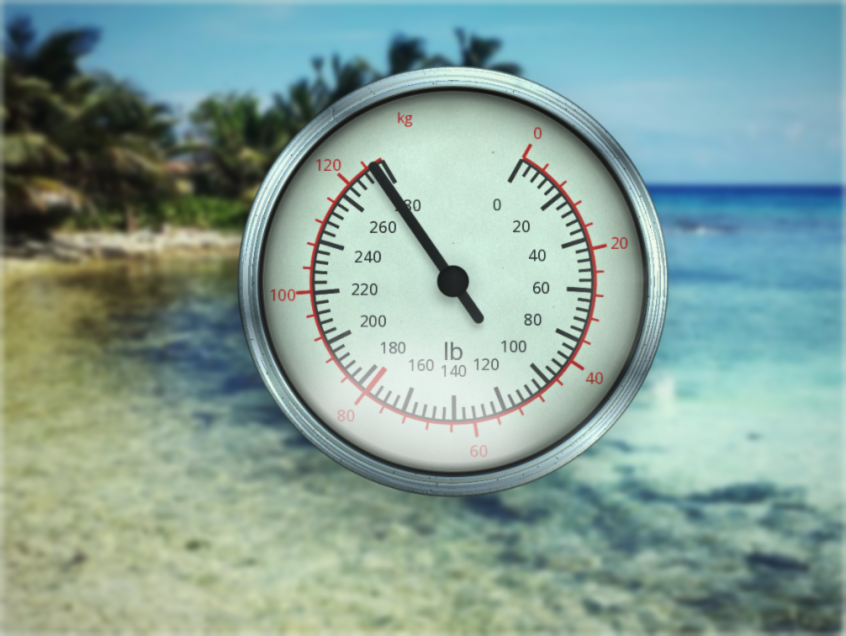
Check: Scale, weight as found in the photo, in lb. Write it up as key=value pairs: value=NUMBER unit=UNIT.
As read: value=276 unit=lb
